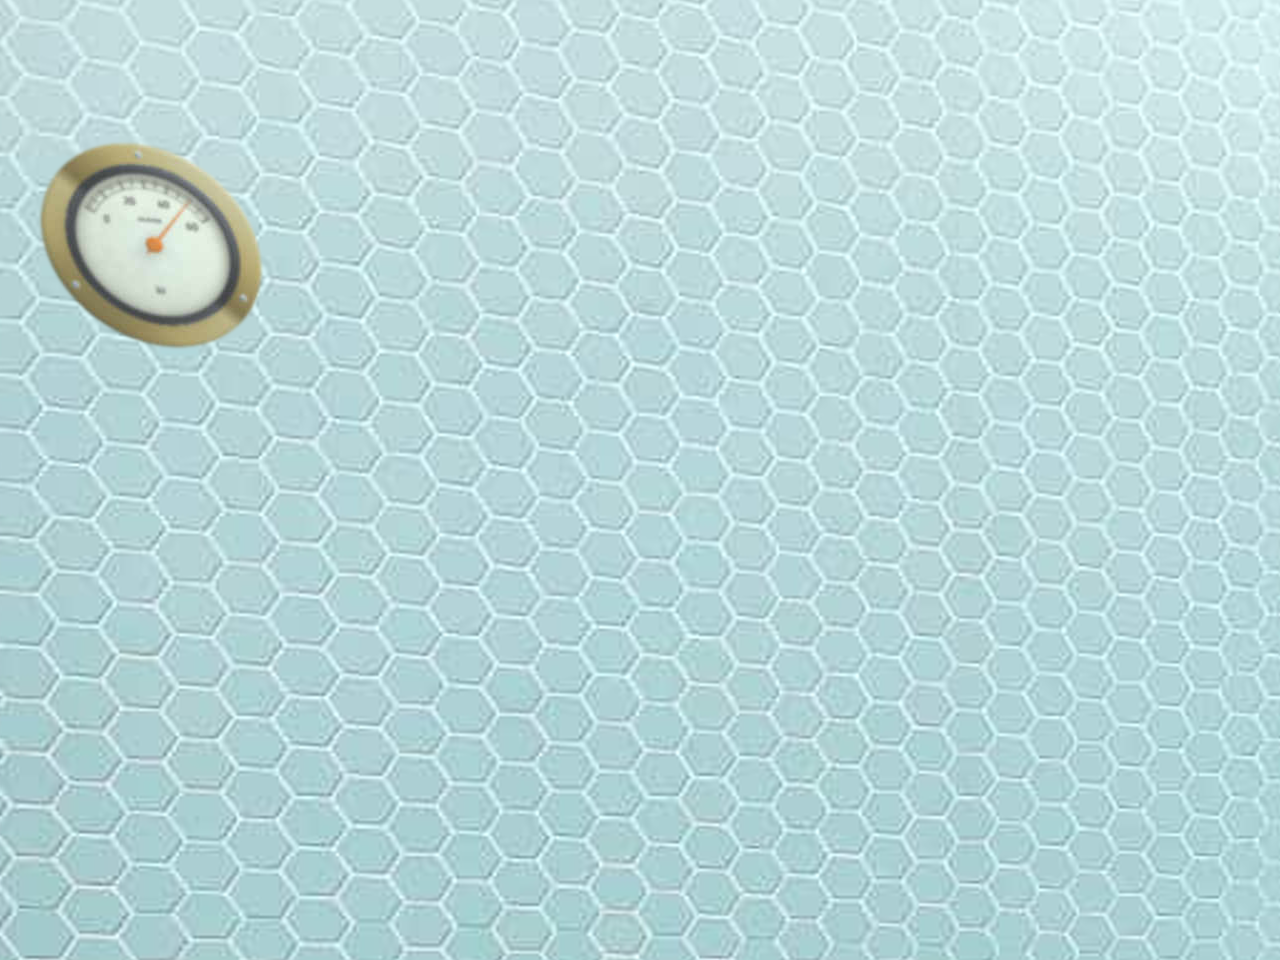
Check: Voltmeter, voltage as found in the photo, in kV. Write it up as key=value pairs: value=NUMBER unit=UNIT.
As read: value=50 unit=kV
